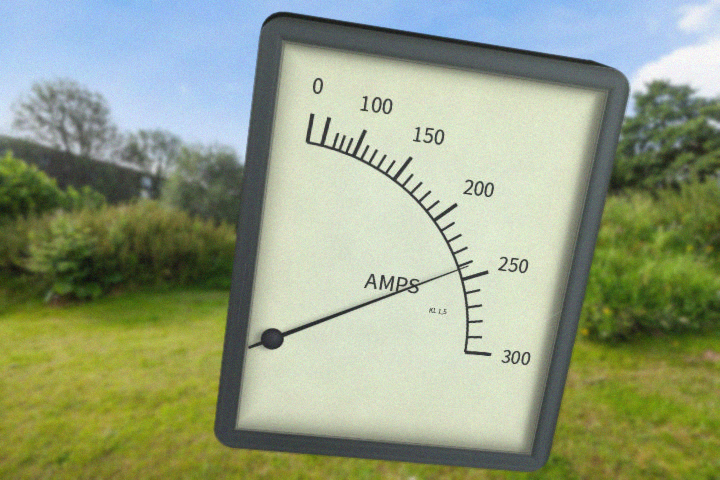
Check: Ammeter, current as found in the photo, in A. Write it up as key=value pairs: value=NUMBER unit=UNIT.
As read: value=240 unit=A
